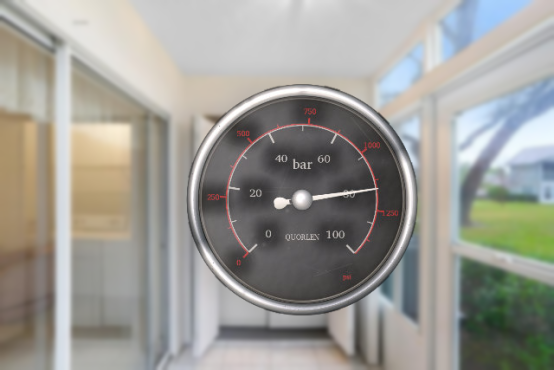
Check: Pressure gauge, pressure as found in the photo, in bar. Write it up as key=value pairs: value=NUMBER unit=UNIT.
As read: value=80 unit=bar
